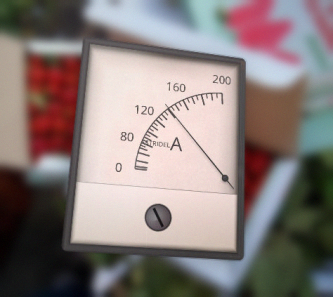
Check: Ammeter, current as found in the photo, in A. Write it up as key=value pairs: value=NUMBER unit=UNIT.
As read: value=140 unit=A
